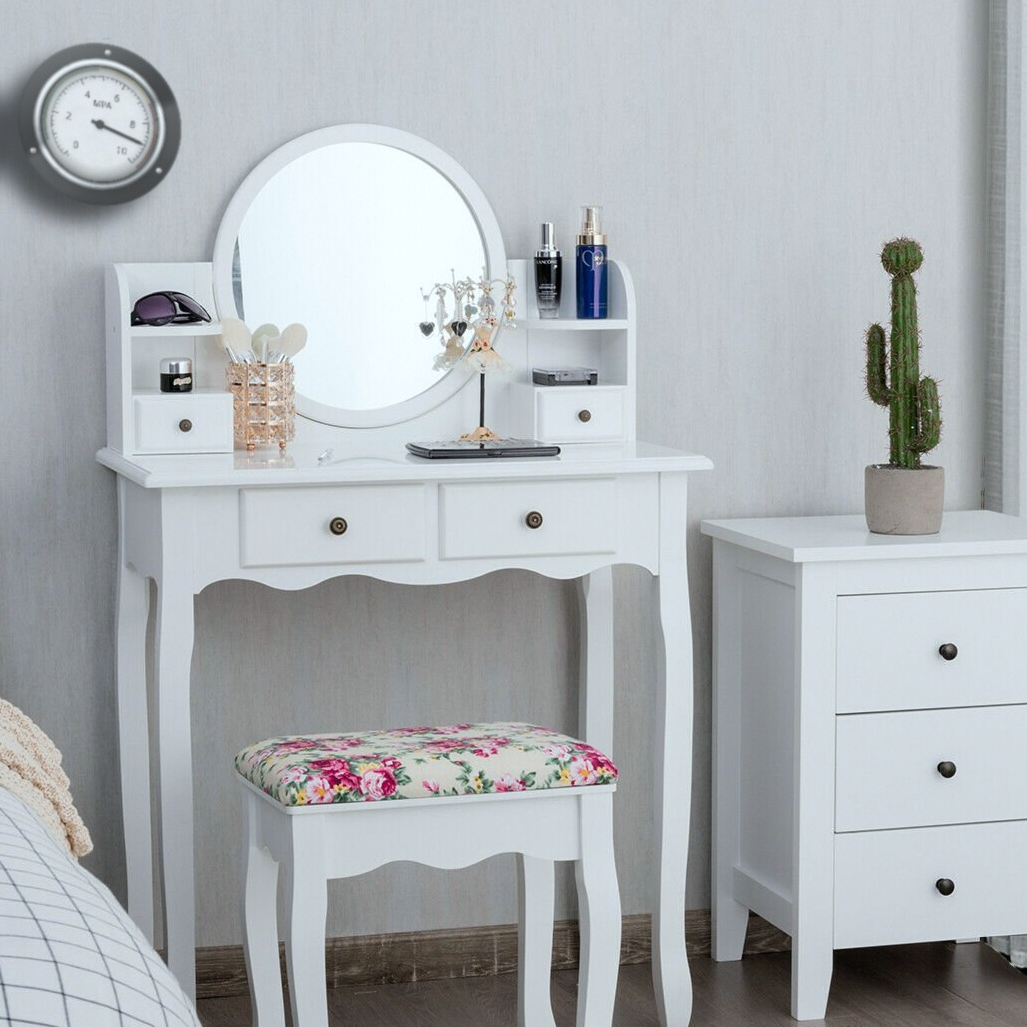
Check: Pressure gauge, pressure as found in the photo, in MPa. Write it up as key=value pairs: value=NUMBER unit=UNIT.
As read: value=9 unit=MPa
